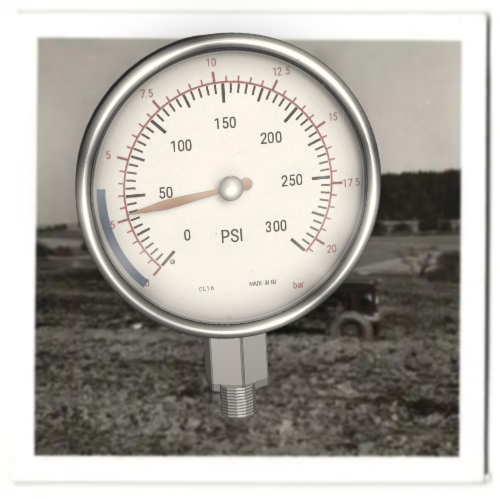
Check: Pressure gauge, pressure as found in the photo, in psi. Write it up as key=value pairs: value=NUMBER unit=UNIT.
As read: value=40 unit=psi
